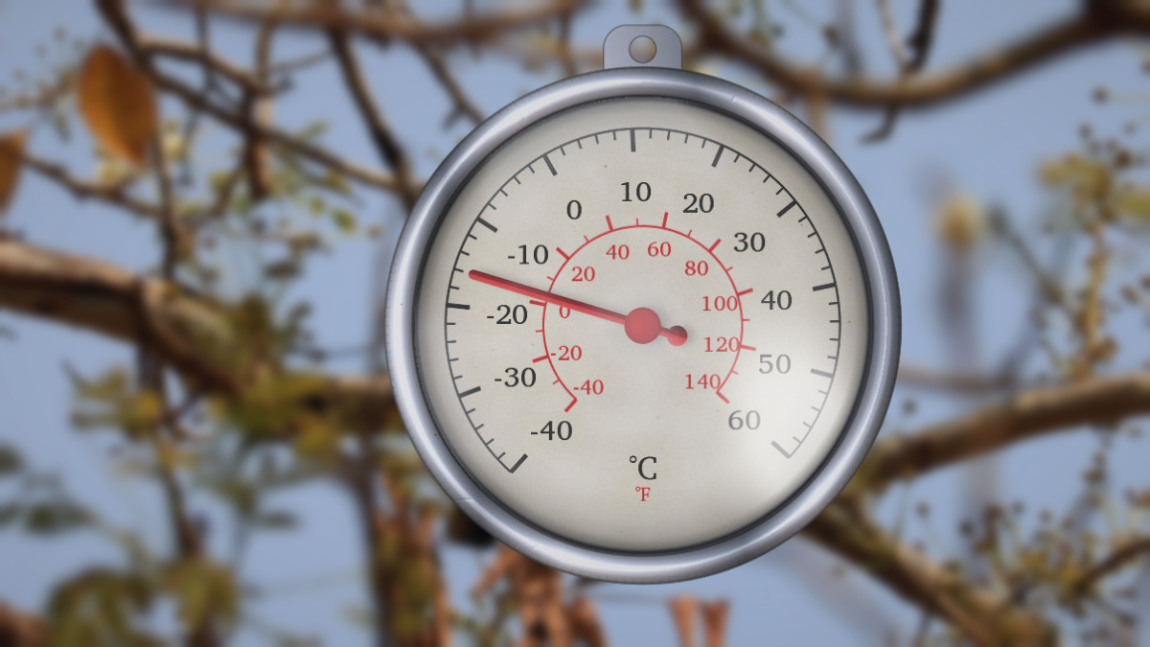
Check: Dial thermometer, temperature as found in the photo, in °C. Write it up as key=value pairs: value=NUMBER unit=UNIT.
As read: value=-16 unit=°C
